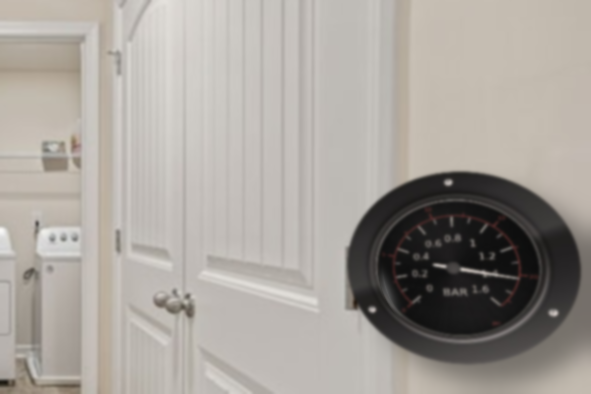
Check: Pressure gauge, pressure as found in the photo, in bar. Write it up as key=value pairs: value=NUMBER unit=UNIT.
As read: value=1.4 unit=bar
